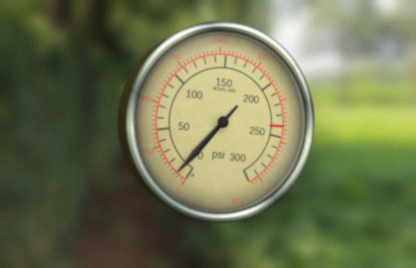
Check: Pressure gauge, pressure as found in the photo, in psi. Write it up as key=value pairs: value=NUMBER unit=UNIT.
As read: value=10 unit=psi
